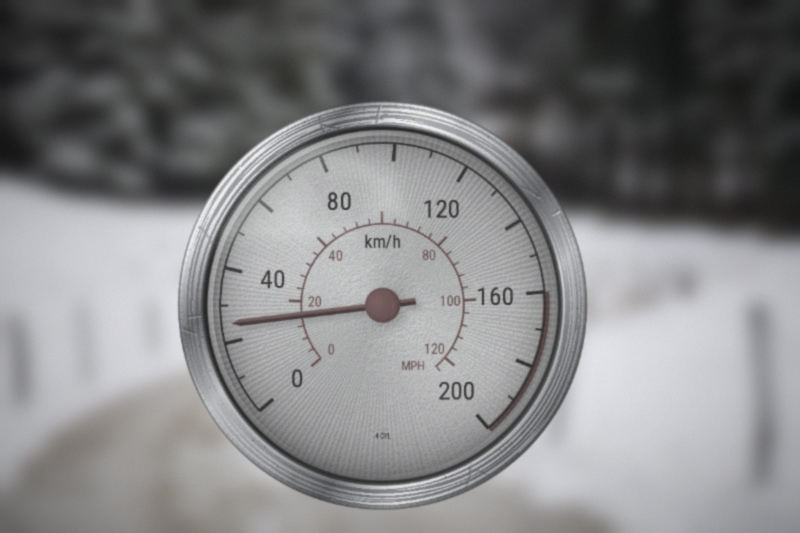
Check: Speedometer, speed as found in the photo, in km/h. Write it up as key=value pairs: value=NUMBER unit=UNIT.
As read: value=25 unit=km/h
